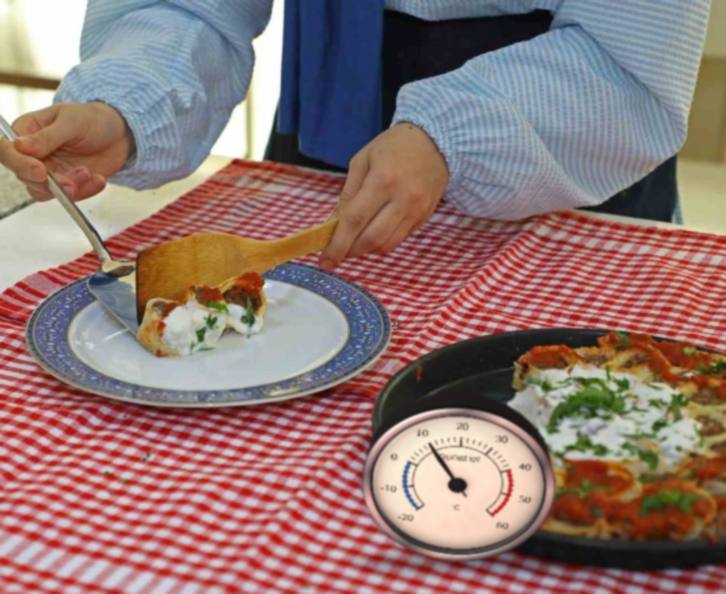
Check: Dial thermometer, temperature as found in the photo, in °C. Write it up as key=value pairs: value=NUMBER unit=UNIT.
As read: value=10 unit=°C
